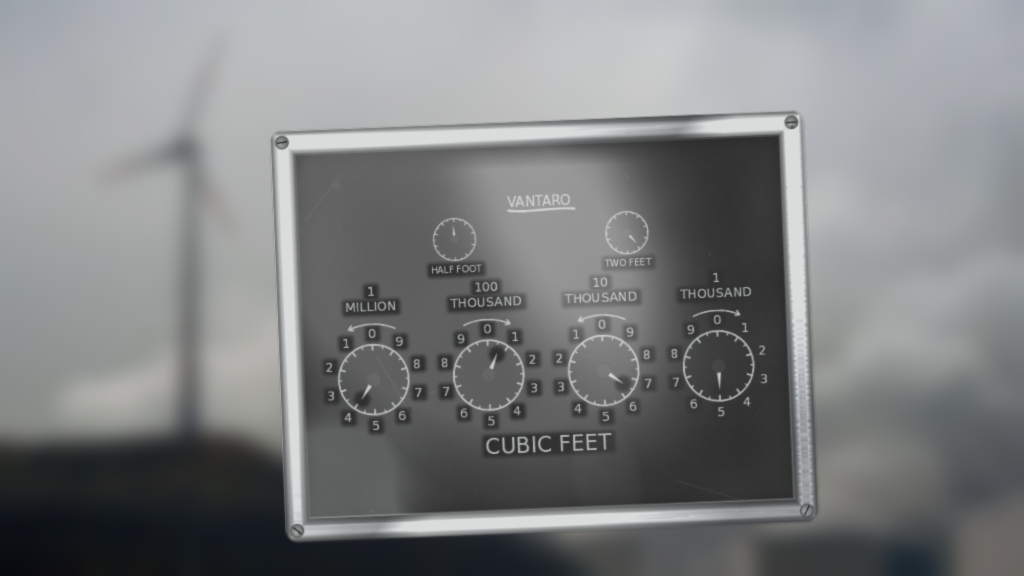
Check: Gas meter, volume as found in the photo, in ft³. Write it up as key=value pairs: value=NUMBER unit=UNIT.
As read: value=406500 unit=ft³
